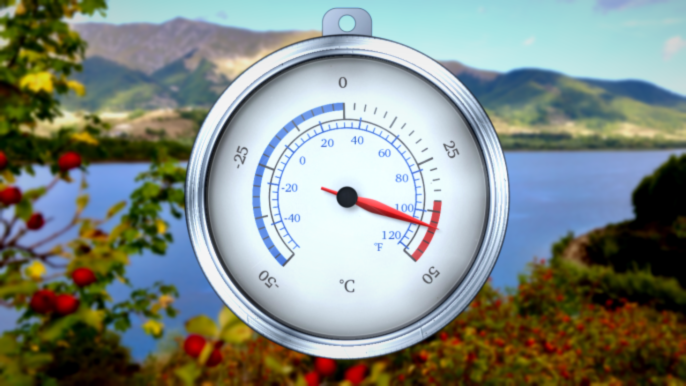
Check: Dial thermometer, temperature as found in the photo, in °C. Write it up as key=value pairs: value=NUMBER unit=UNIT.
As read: value=41.25 unit=°C
